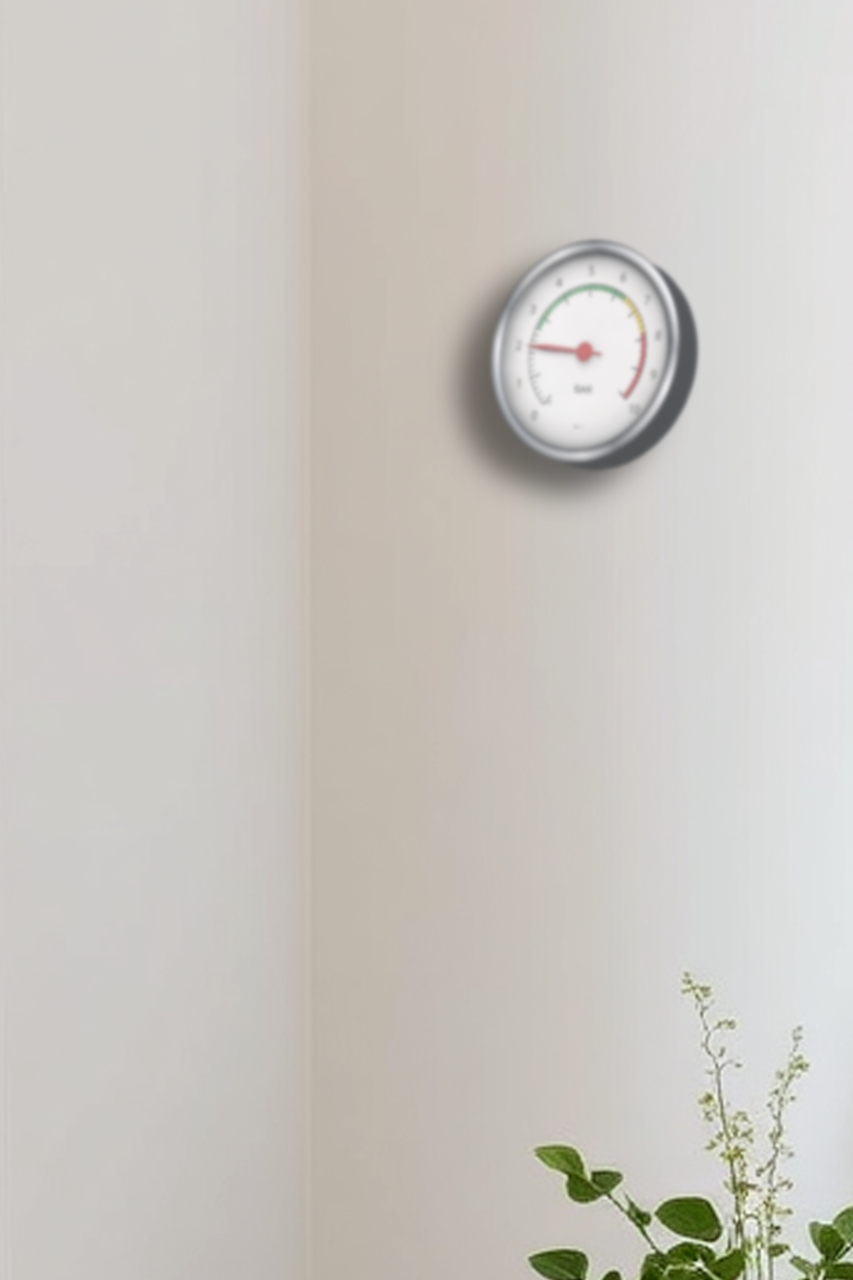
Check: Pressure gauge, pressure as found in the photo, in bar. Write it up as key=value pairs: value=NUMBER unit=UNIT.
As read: value=2 unit=bar
